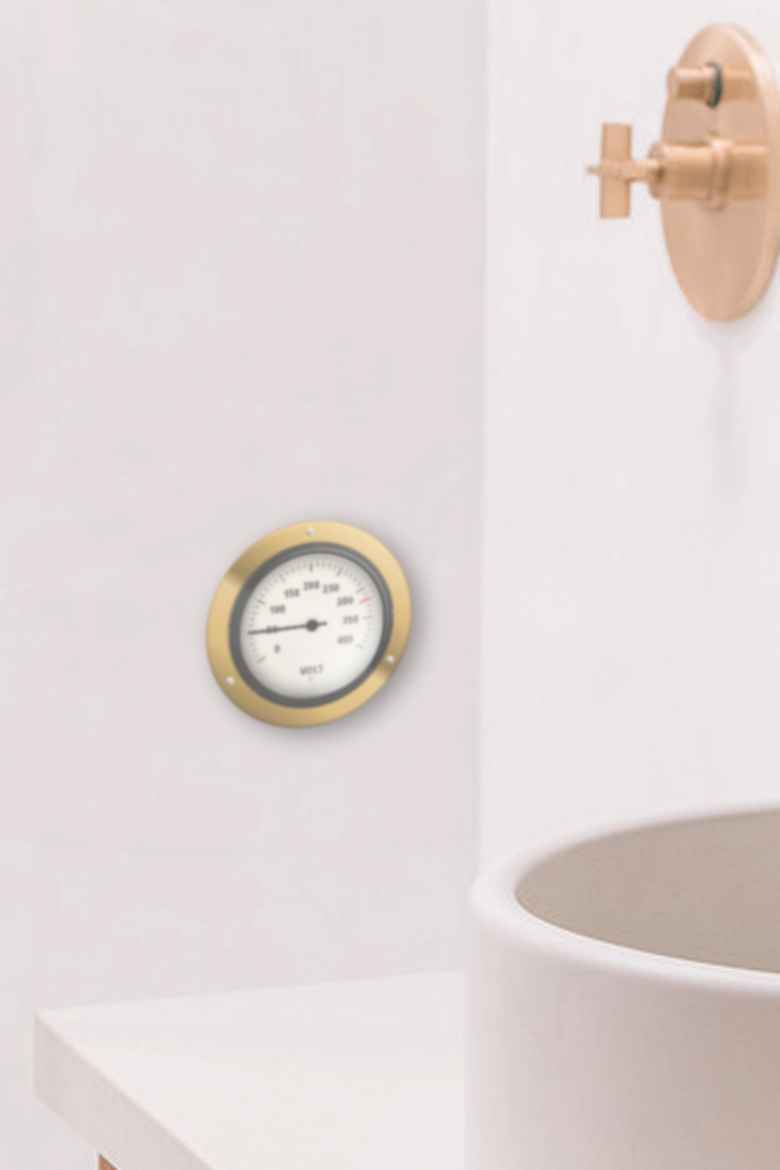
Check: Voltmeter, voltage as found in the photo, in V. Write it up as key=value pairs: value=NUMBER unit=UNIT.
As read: value=50 unit=V
